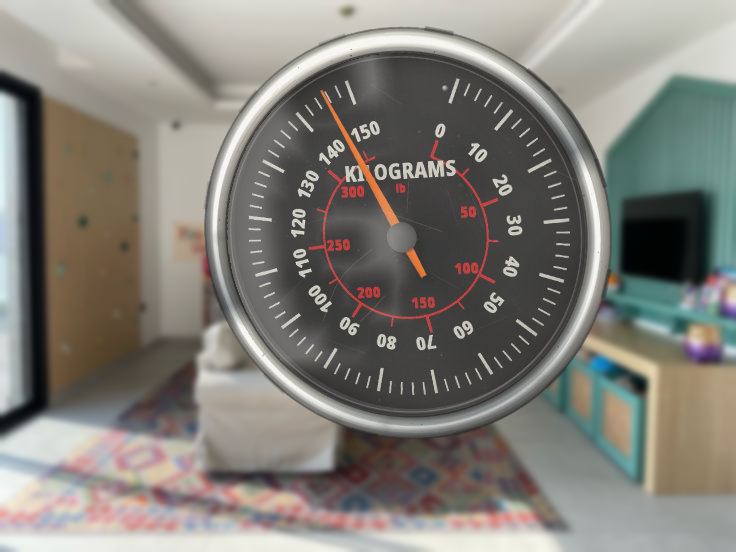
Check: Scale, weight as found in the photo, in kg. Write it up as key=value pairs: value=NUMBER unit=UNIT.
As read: value=146 unit=kg
